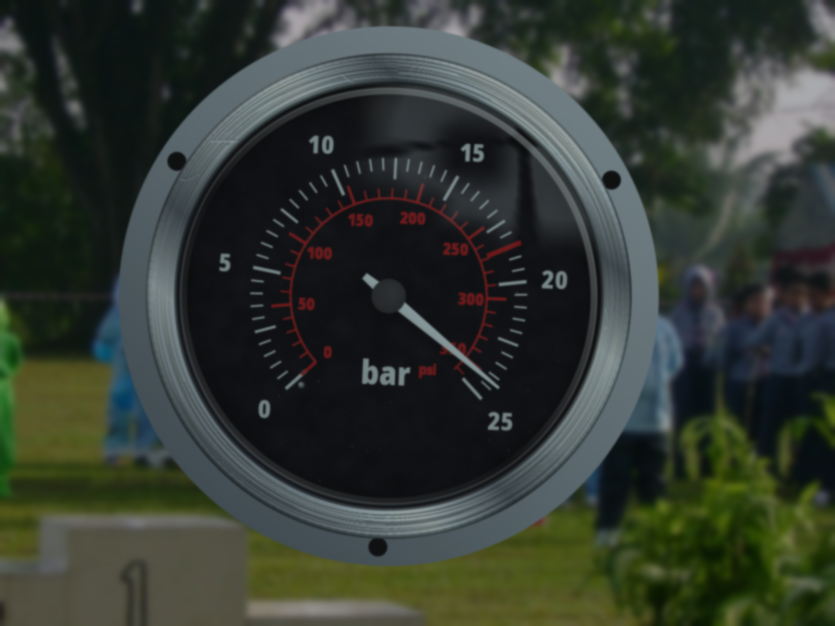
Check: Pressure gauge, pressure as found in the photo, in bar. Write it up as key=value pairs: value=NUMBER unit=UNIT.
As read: value=24.25 unit=bar
